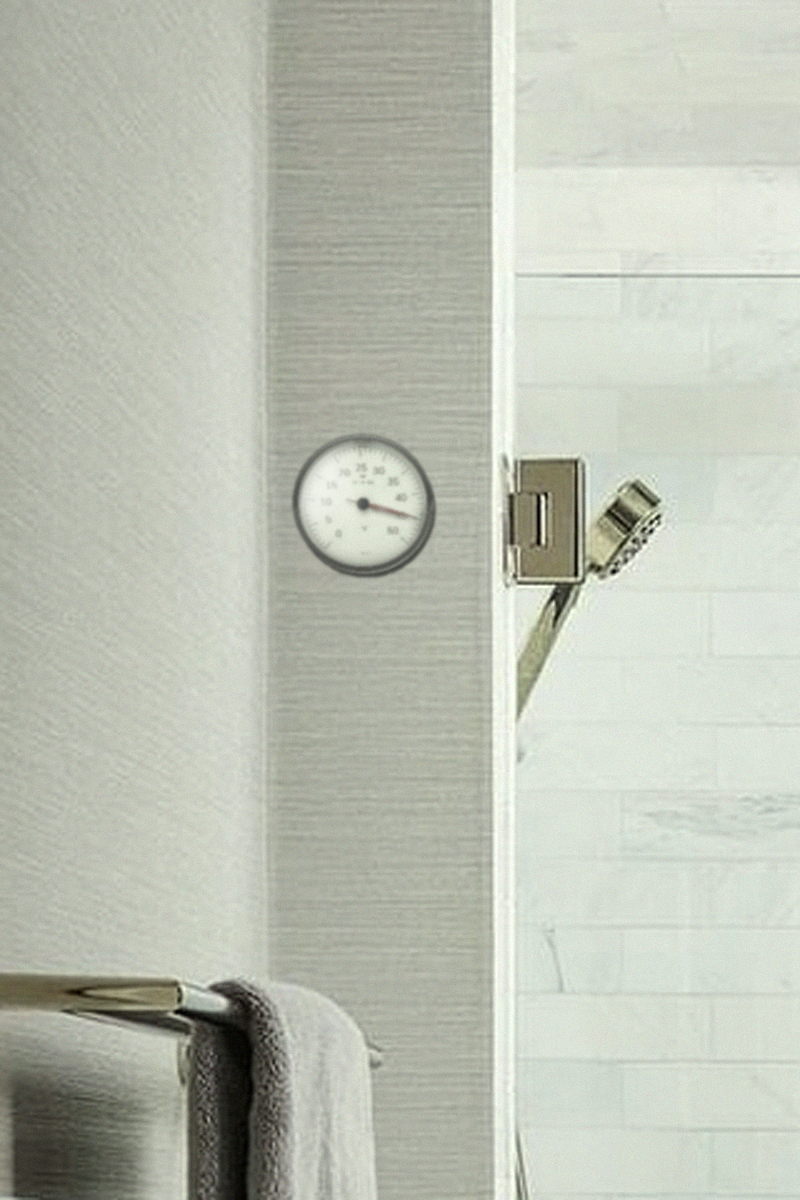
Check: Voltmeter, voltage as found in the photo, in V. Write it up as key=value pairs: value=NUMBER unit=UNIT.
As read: value=45 unit=V
